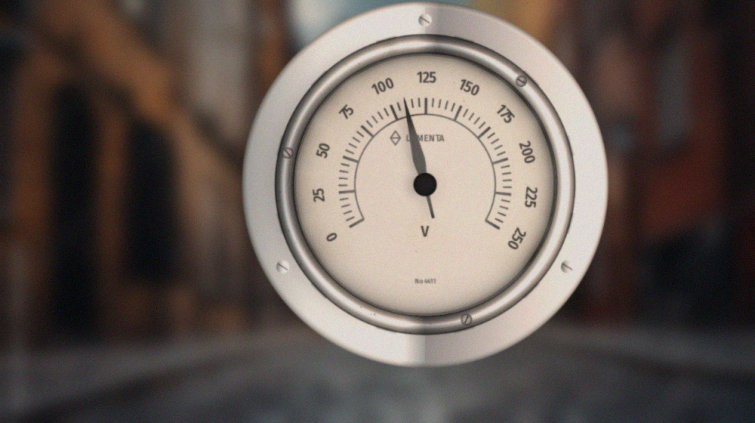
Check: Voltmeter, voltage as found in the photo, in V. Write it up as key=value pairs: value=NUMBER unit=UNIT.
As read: value=110 unit=V
